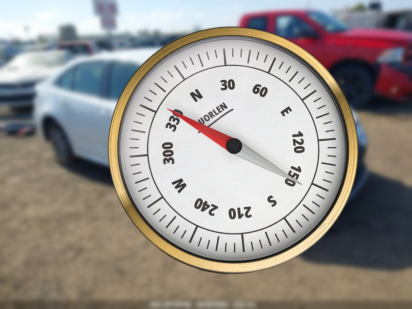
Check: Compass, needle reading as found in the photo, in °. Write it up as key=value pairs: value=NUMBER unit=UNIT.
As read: value=335 unit=°
